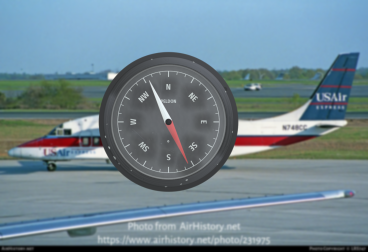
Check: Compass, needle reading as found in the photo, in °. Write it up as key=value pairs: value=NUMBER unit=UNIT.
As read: value=155 unit=°
